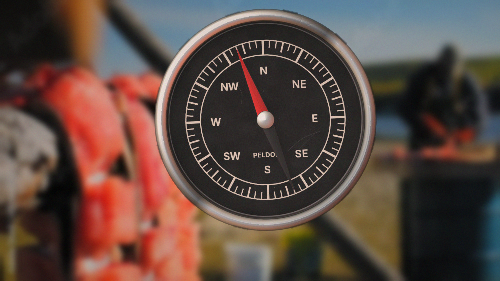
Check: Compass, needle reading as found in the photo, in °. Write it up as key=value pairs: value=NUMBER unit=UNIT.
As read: value=340 unit=°
